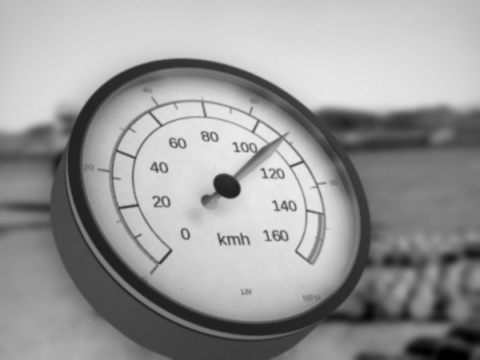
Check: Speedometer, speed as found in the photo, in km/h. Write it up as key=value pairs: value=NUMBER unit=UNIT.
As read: value=110 unit=km/h
